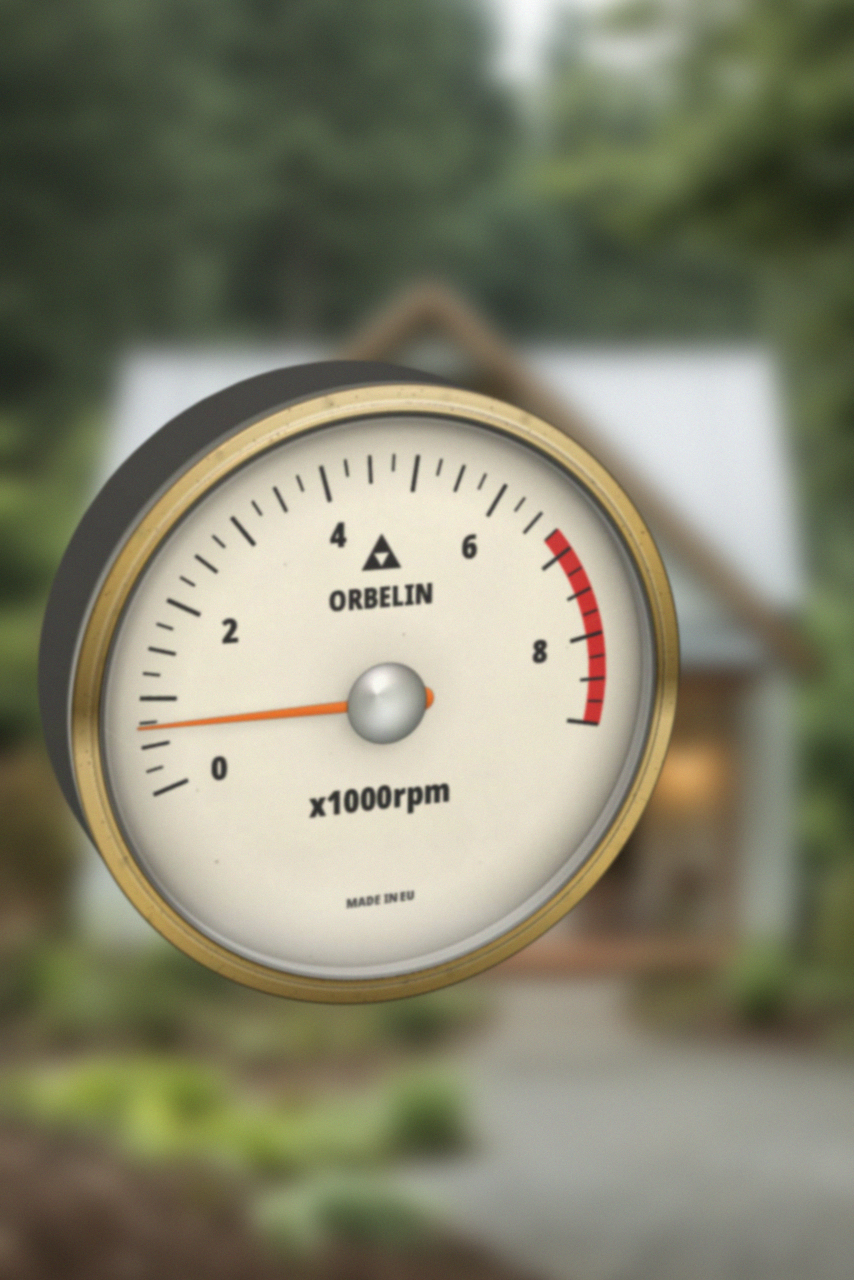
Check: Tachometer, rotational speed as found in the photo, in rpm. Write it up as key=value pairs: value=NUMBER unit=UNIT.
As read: value=750 unit=rpm
